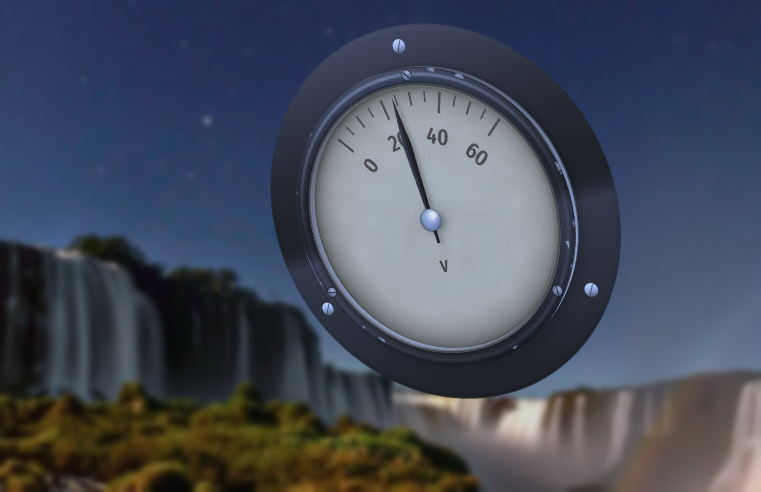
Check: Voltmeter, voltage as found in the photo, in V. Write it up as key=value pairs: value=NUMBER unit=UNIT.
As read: value=25 unit=V
